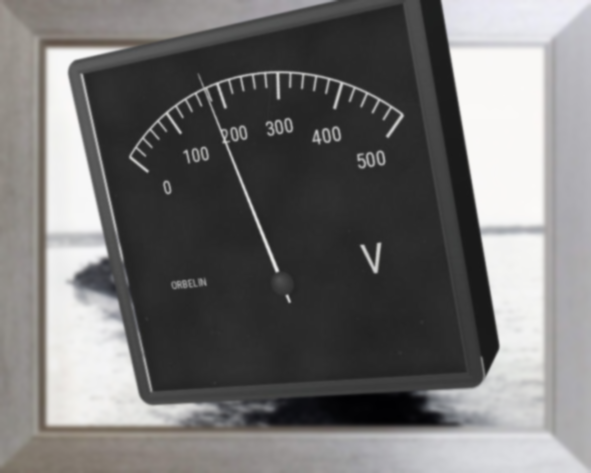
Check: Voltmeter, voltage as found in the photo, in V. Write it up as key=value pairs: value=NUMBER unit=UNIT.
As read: value=180 unit=V
